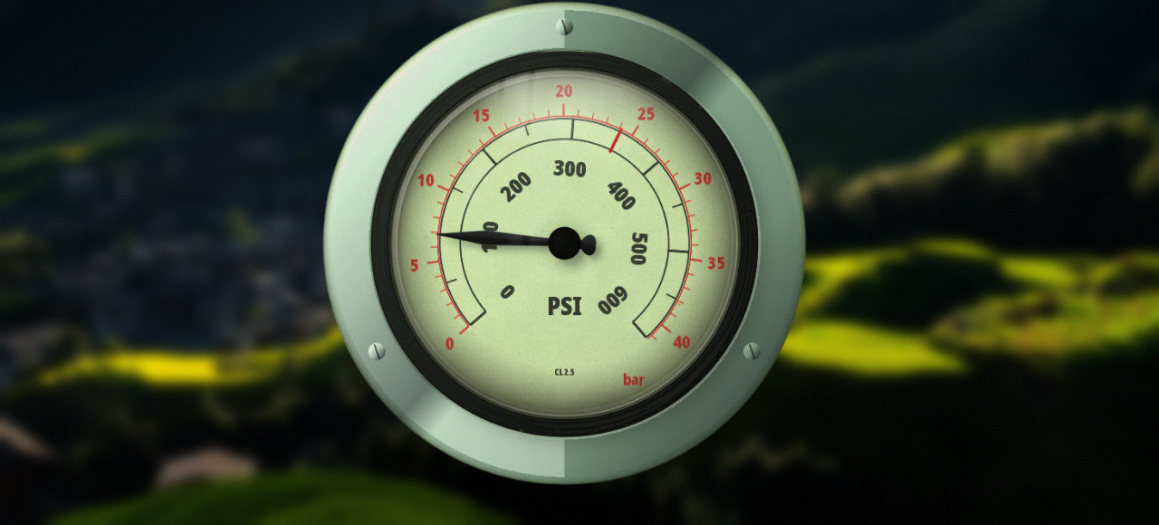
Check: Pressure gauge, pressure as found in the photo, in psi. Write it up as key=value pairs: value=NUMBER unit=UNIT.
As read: value=100 unit=psi
